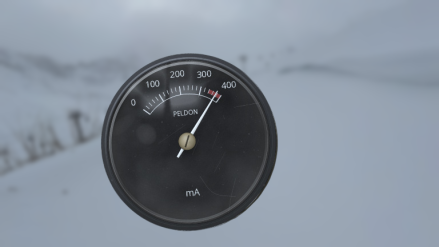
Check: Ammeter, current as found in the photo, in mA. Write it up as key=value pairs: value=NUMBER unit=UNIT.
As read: value=380 unit=mA
